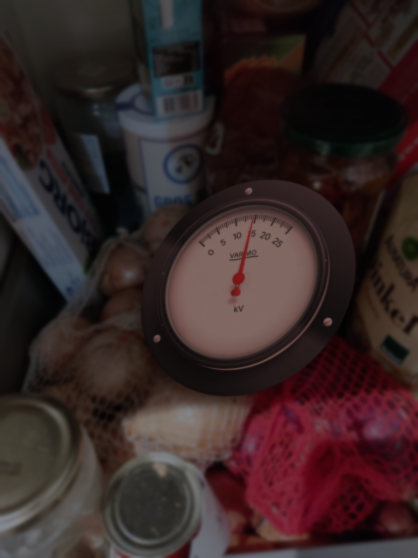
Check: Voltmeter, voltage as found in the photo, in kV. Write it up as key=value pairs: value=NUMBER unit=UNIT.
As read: value=15 unit=kV
